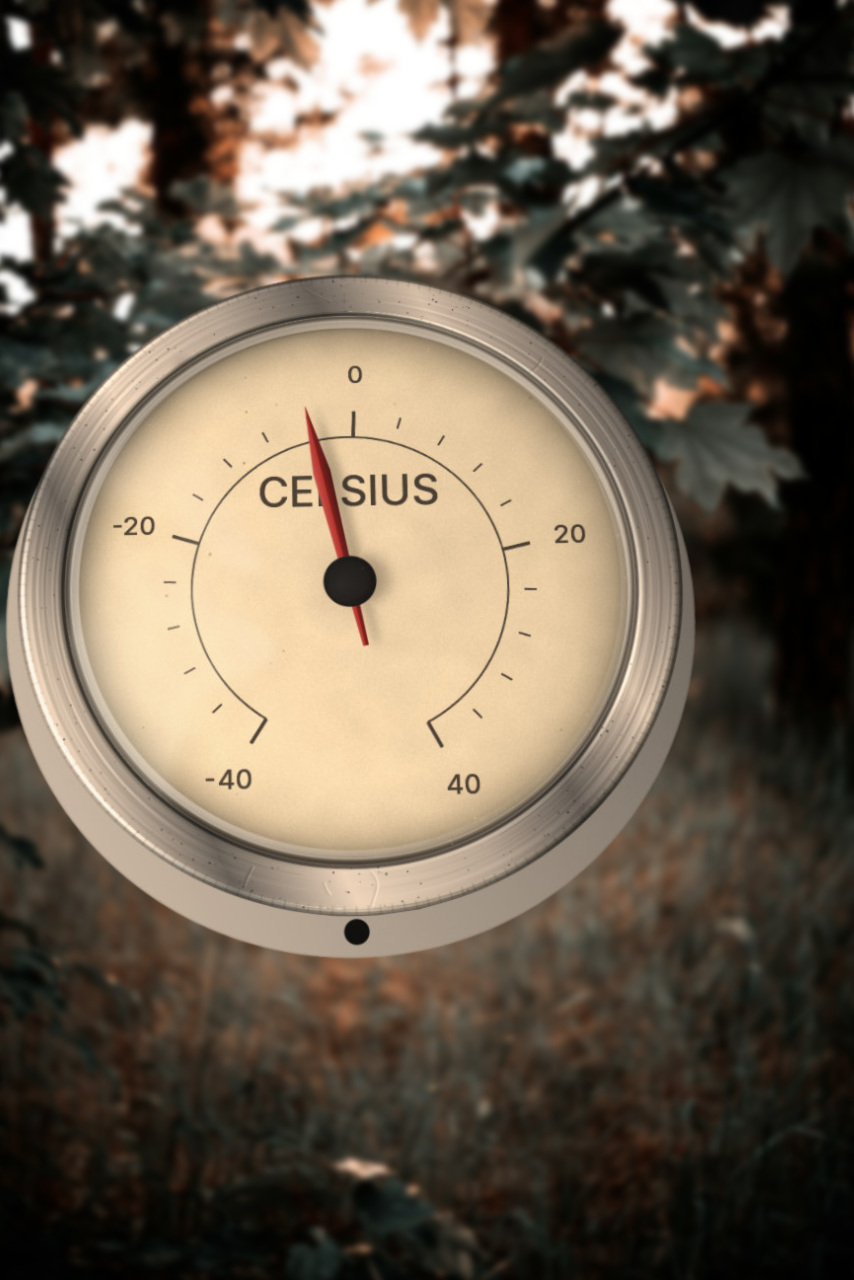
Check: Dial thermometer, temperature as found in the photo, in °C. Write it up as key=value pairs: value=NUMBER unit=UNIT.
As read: value=-4 unit=°C
